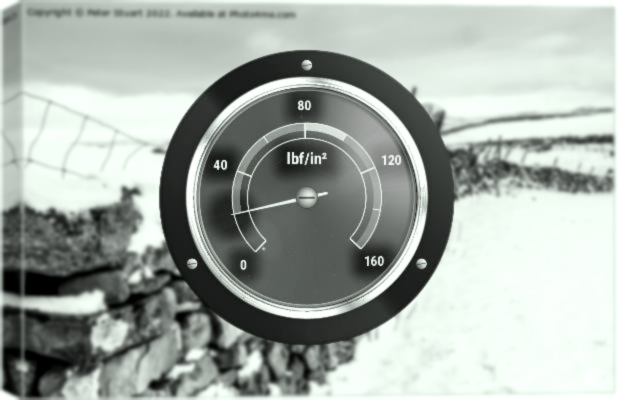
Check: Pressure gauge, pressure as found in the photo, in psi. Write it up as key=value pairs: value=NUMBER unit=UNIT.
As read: value=20 unit=psi
